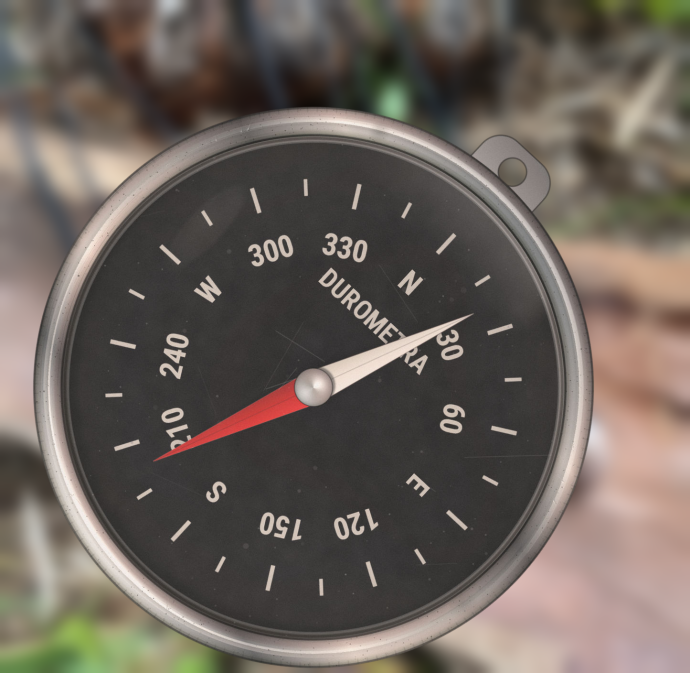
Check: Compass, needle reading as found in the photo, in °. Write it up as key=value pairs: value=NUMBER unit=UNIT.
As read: value=202.5 unit=°
